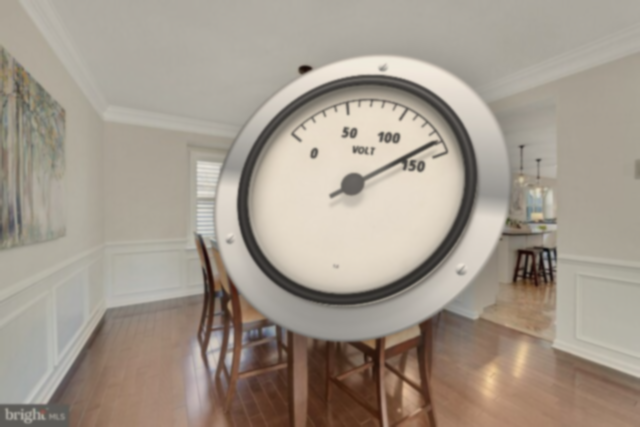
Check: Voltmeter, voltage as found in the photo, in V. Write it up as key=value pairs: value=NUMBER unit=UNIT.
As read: value=140 unit=V
